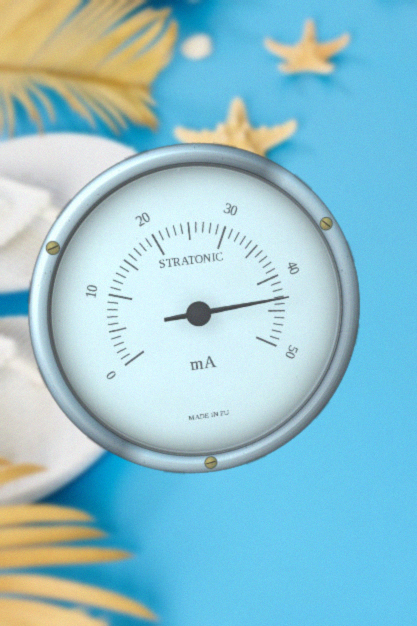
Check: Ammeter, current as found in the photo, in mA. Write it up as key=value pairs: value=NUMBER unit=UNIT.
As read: value=43 unit=mA
